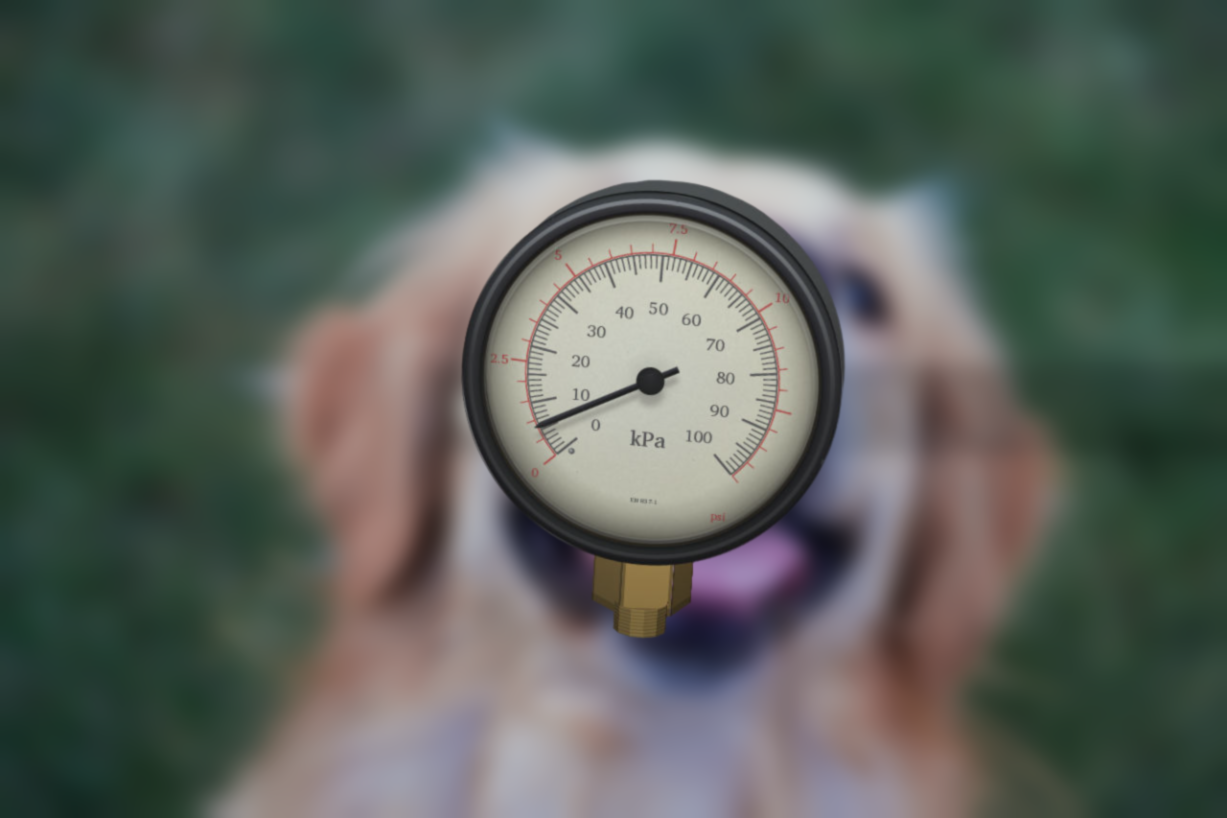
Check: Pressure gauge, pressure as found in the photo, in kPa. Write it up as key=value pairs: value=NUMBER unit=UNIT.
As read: value=6 unit=kPa
